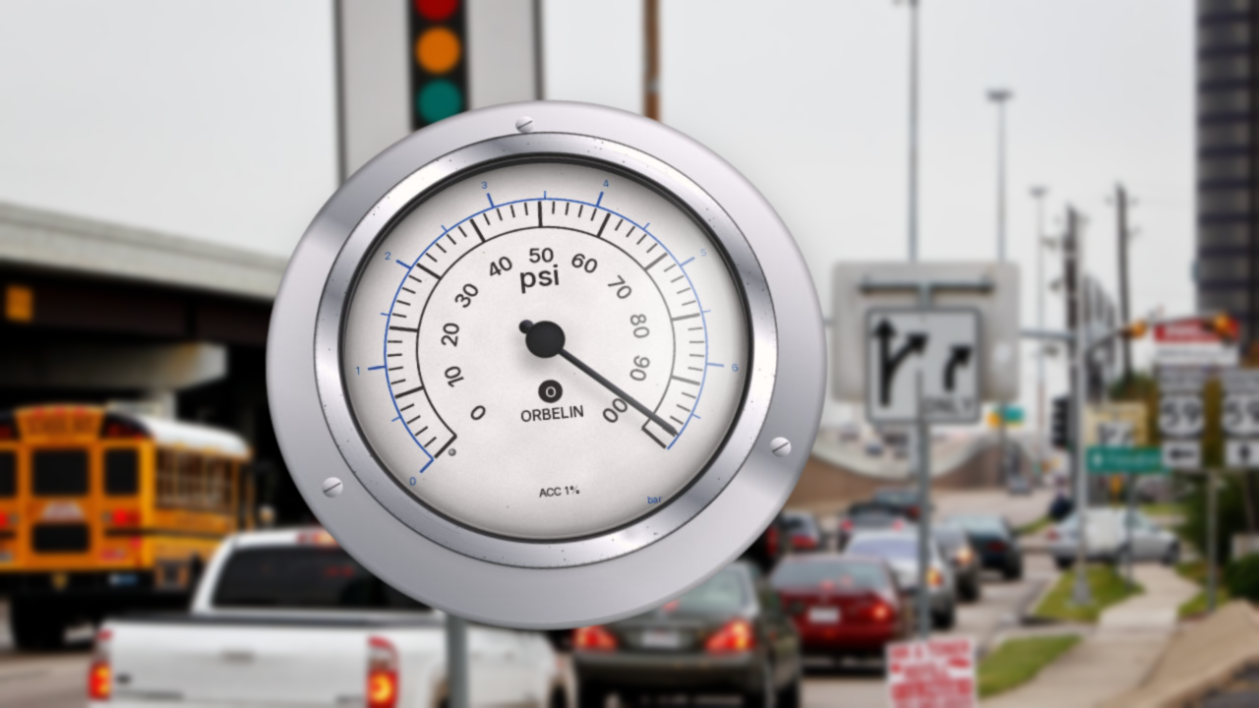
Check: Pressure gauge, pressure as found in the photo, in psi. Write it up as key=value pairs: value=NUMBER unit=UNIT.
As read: value=98 unit=psi
